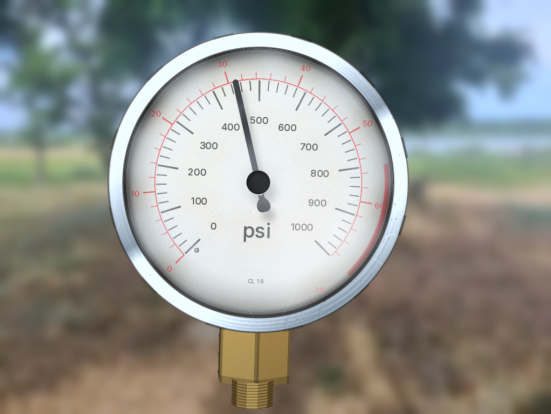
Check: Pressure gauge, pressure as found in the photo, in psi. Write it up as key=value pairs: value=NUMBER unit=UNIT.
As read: value=450 unit=psi
